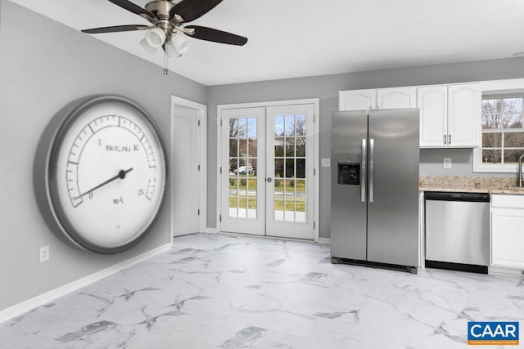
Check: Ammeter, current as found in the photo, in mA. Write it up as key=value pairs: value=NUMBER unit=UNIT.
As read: value=0.5 unit=mA
